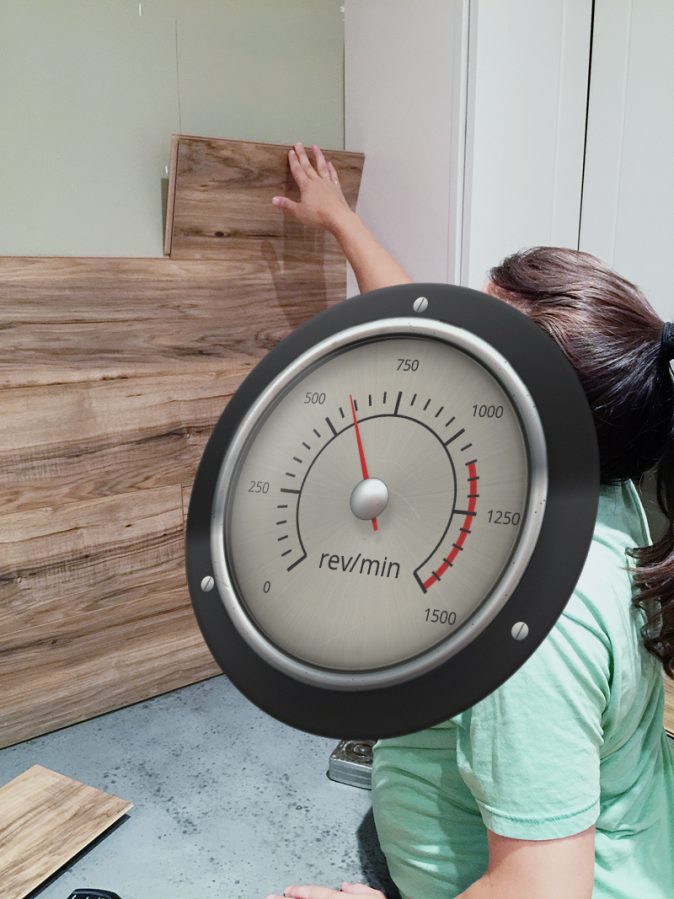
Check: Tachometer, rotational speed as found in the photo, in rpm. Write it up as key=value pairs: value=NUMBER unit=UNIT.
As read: value=600 unit=rpm
